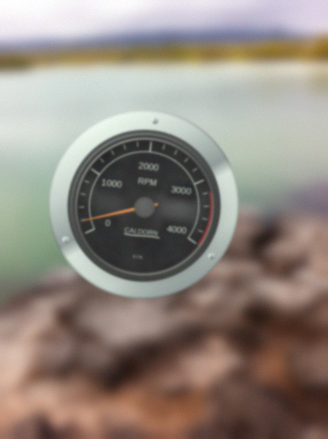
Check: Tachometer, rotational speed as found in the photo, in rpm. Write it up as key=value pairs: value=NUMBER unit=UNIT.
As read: value=200 unit=rpm
